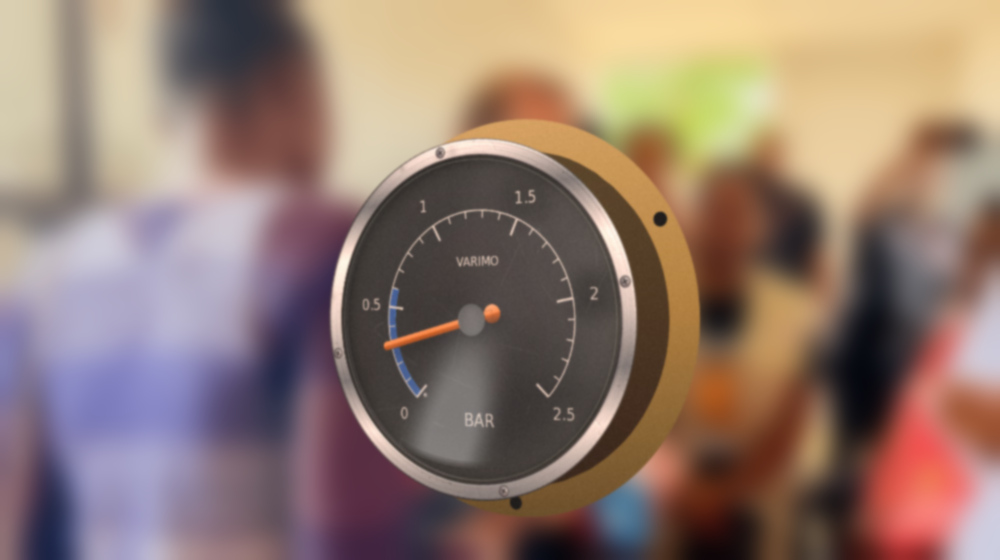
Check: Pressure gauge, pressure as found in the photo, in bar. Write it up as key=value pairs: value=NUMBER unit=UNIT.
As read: value=0.3 unit=bar
